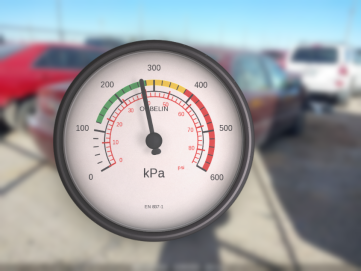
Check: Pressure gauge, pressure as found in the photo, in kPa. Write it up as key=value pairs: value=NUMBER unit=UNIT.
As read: value=270 unit=kPa
